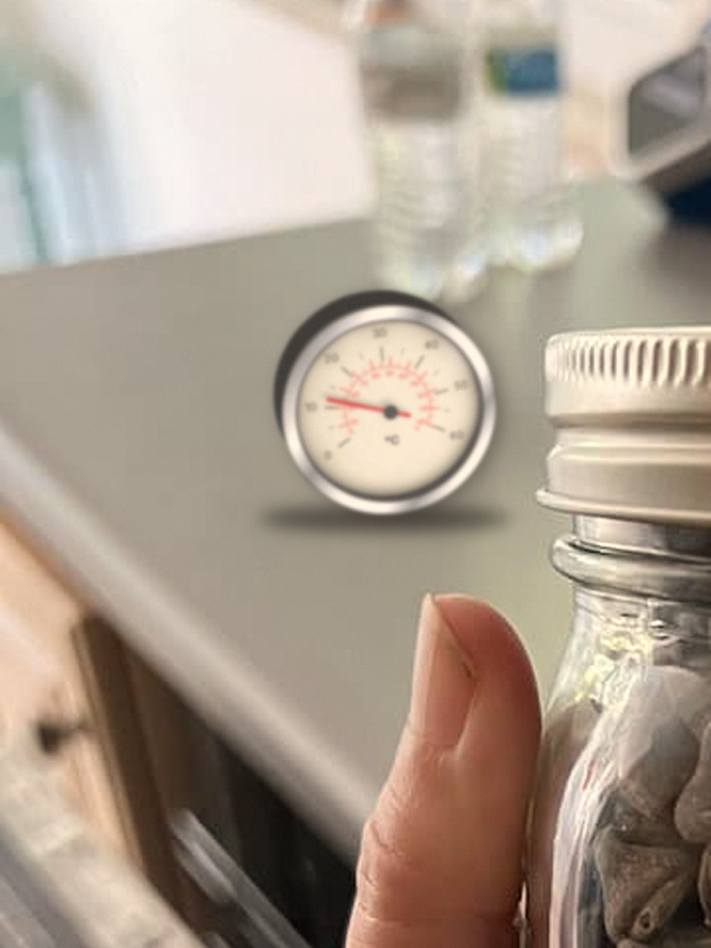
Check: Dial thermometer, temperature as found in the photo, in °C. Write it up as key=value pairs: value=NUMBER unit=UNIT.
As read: value=12.5 unit=°C
